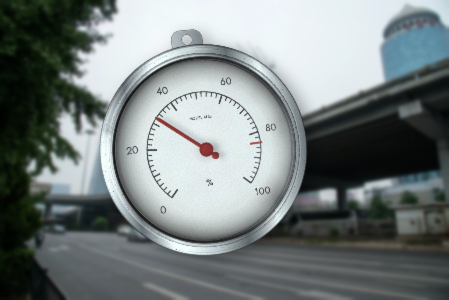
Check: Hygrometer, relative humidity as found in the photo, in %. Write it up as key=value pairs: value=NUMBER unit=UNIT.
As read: value=32 unit=%
